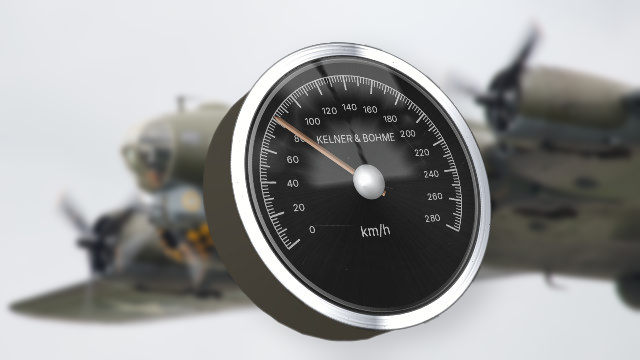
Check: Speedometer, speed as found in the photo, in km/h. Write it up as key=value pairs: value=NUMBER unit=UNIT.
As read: value=80 unit=km/h
